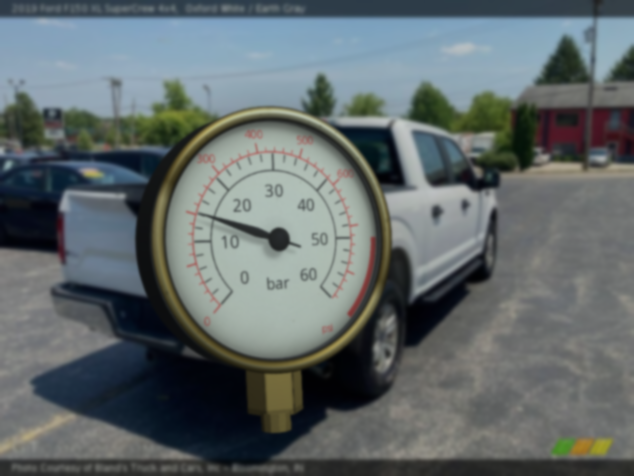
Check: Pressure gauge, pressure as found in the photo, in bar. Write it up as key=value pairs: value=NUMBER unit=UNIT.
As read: value=14 unit=bar
